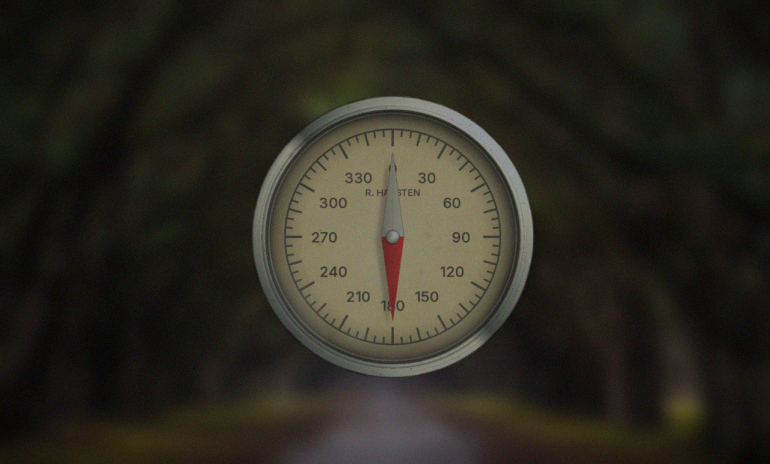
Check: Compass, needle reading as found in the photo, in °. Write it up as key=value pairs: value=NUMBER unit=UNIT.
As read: value=180 unit=°
